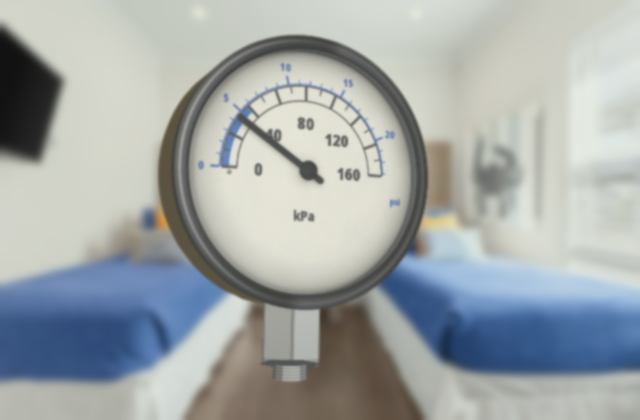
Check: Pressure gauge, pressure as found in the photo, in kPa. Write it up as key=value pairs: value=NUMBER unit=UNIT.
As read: value=30 unit=kPa
